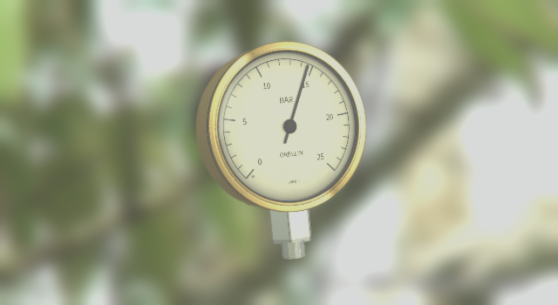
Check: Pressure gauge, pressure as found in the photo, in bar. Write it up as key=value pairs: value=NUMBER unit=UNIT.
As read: value=14.5 unit=bar
